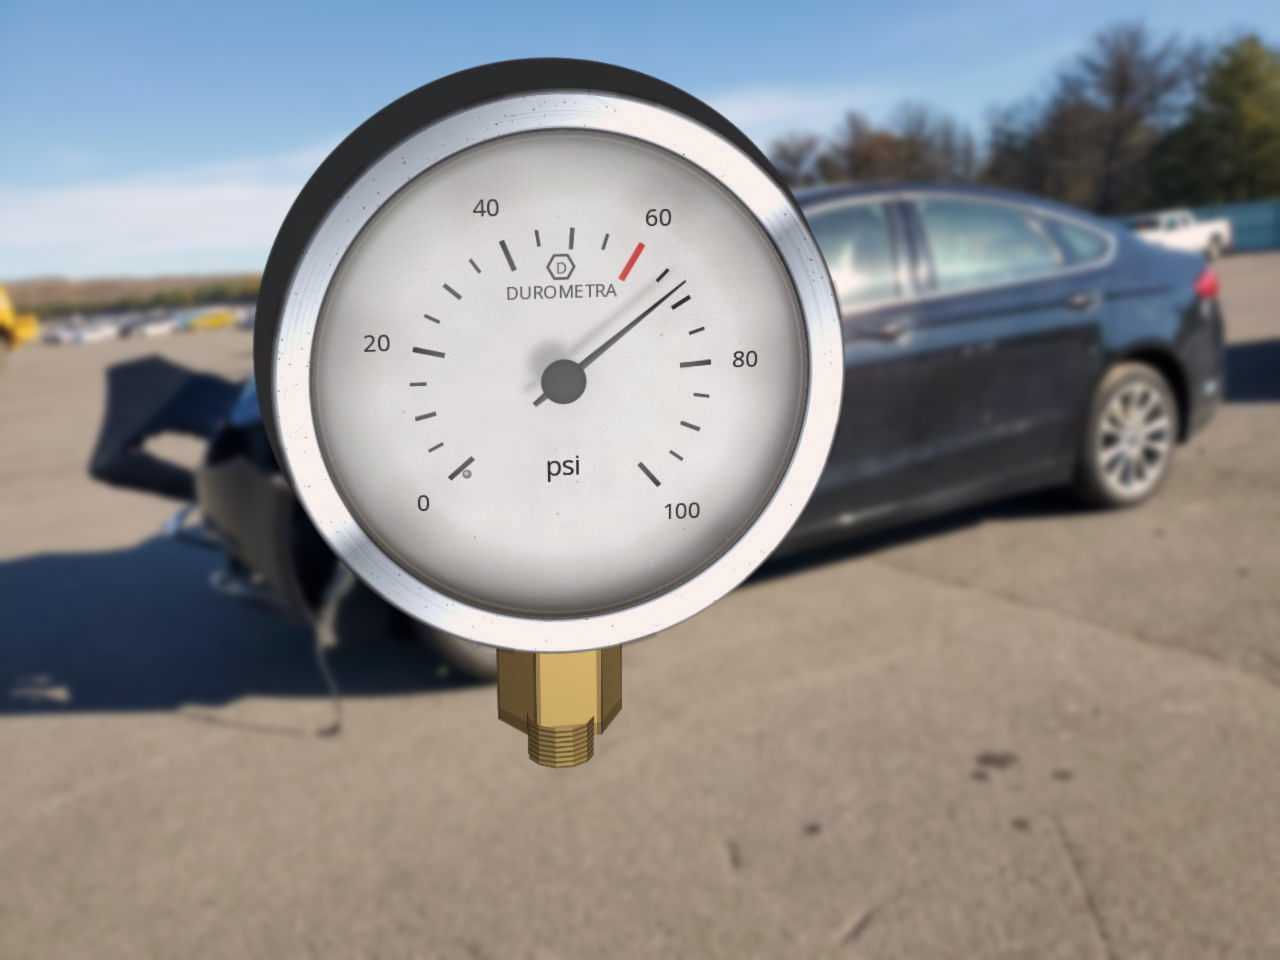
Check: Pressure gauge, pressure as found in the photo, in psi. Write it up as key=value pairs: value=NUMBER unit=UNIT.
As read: value=67.5 unit=psi
